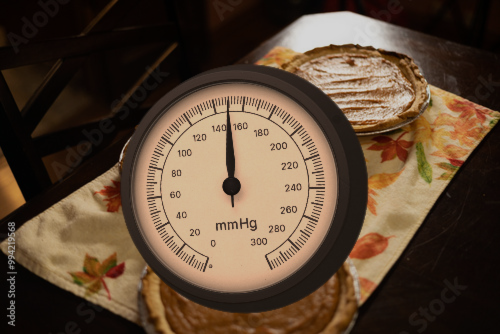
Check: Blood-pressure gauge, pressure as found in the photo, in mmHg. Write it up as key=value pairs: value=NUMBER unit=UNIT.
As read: value=150 unit=mmHg
